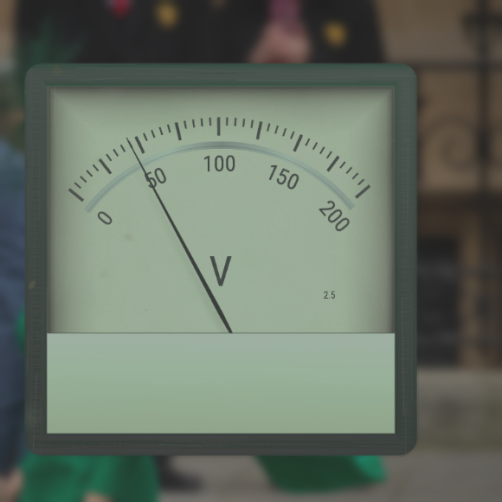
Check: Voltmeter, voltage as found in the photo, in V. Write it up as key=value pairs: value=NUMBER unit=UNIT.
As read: value=45 unit=V
